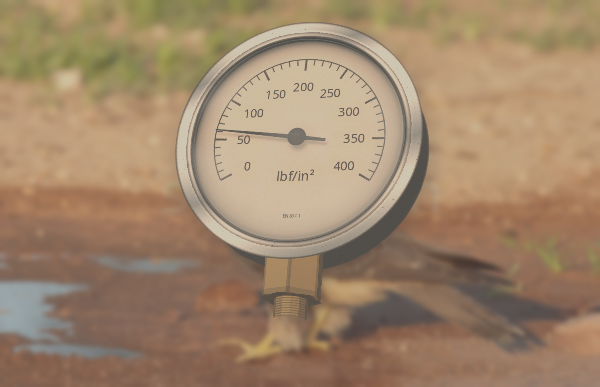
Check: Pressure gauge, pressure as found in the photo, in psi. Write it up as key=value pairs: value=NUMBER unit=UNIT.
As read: value=60 unit=psi
